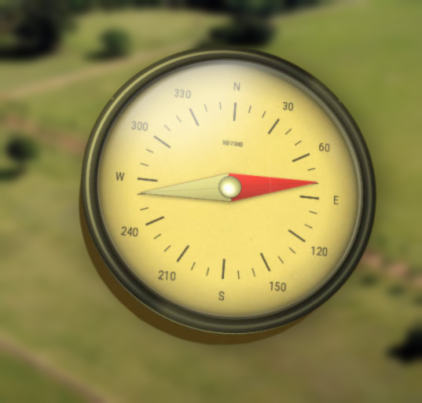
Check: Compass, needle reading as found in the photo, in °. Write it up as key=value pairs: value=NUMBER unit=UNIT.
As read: value=80 unit=°
